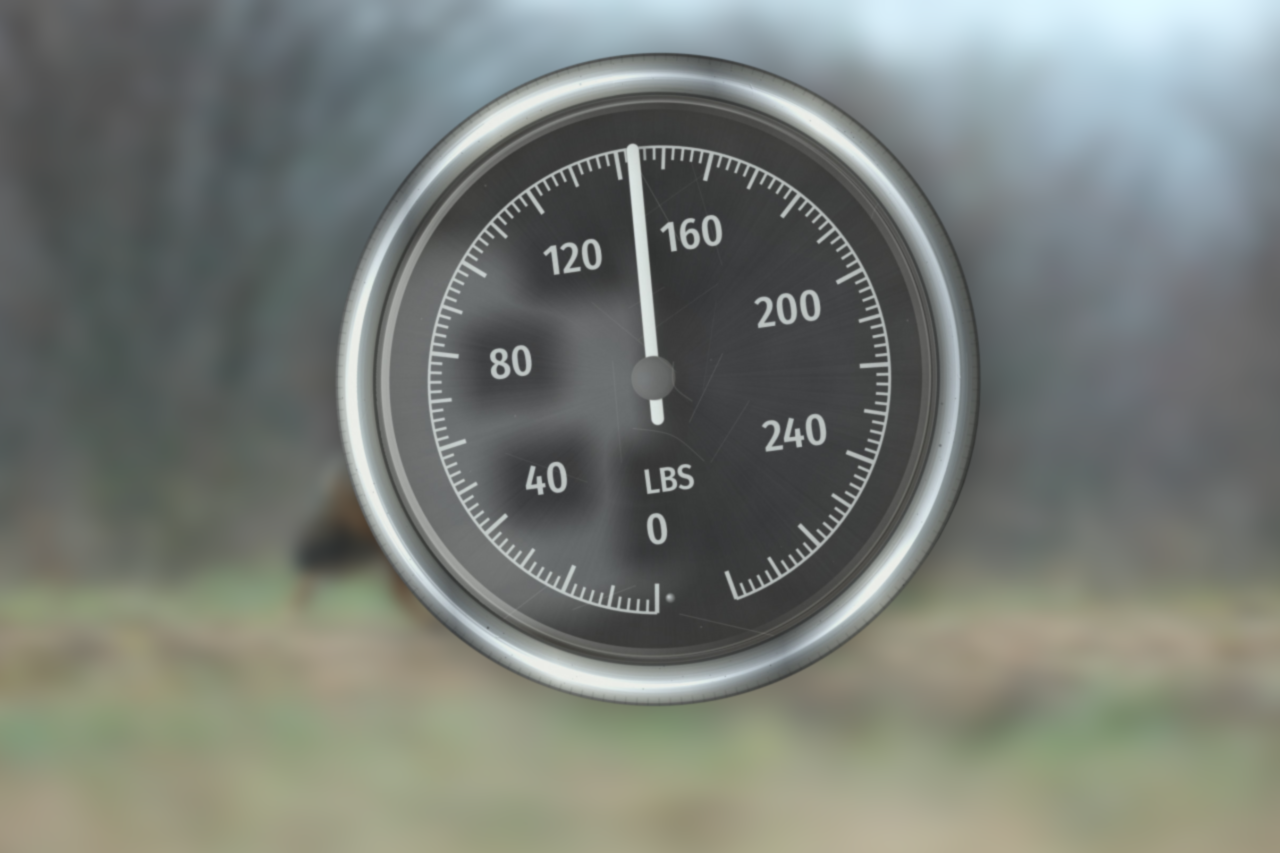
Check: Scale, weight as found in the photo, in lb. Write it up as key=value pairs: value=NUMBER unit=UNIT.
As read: value=144 unit=lb
